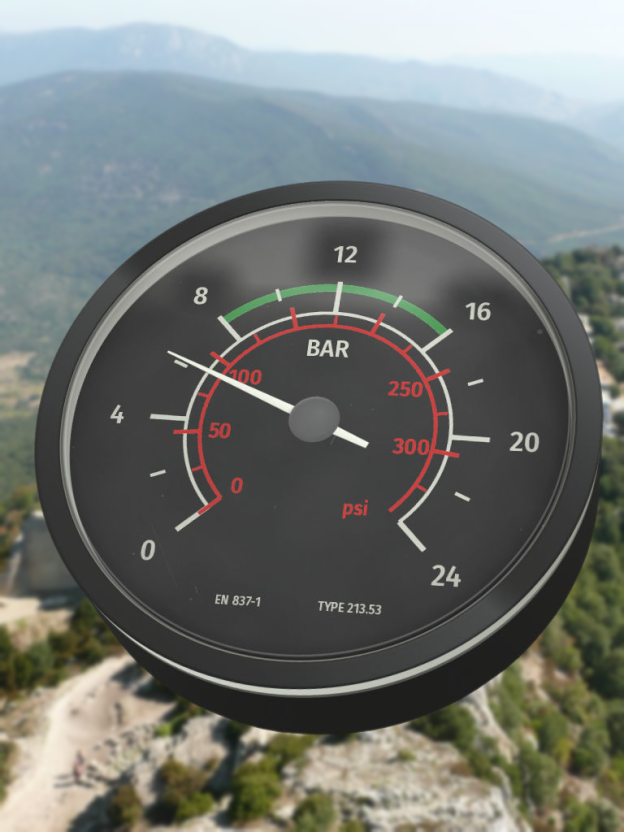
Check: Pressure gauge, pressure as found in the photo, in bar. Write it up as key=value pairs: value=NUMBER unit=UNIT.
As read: value=6 unit=bar
